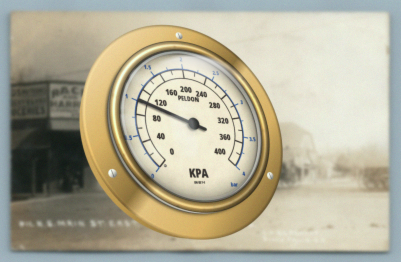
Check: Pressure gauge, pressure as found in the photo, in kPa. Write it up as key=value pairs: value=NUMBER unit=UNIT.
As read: value=100 unit=kPa
